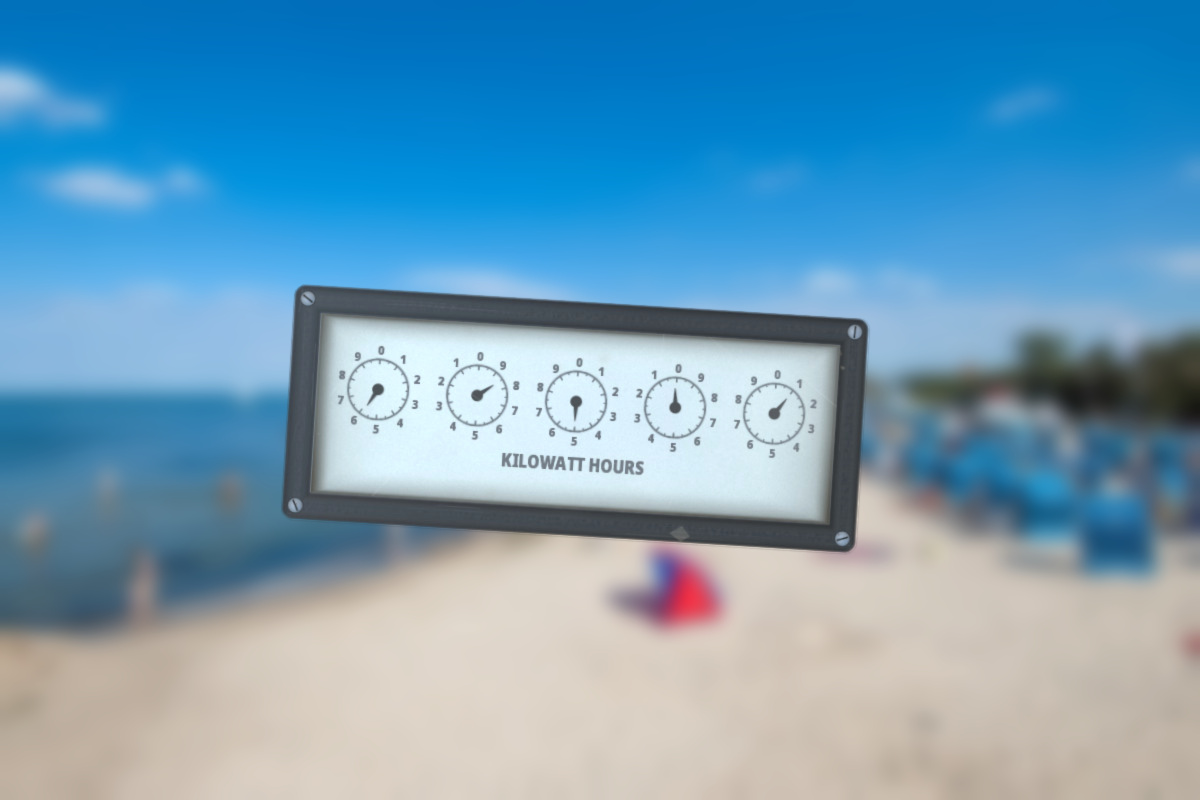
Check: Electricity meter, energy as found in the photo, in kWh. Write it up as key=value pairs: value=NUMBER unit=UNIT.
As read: value=58501 unit=kWh
